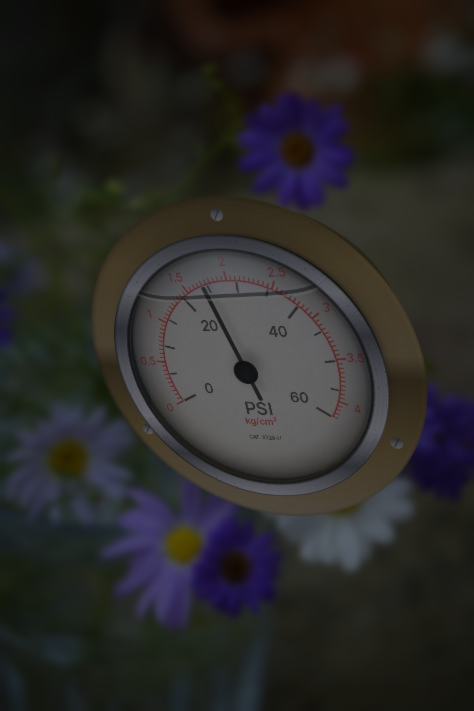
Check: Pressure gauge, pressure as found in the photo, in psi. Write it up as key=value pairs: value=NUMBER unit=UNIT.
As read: value=25 unit=psi
